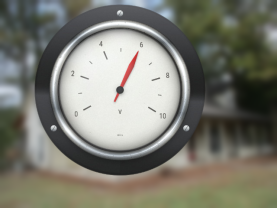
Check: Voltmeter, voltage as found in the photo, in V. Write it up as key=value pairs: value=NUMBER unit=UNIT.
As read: value=6 unit=V
